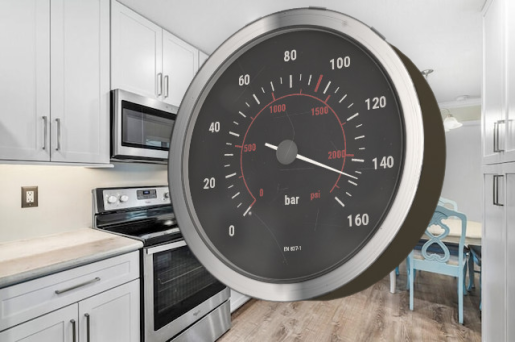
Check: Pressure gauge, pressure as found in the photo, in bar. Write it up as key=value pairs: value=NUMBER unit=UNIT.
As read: value=147.5 unit=bar
